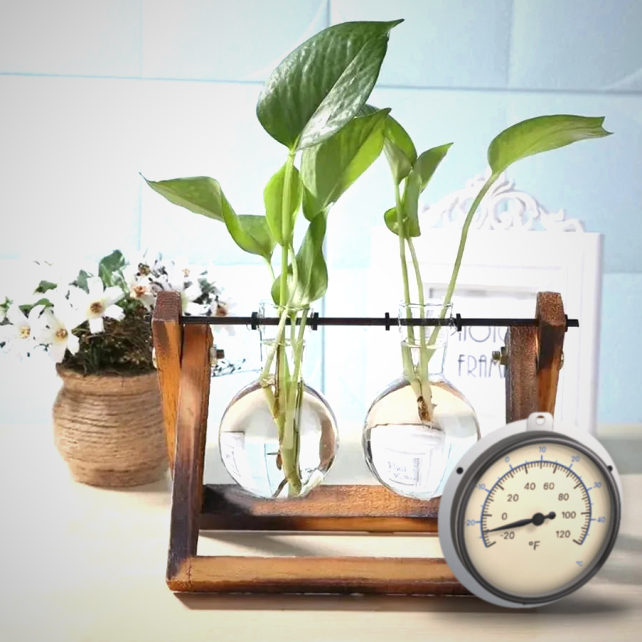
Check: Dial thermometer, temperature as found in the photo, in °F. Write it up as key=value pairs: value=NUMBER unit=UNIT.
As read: value=-10 unit=°F
